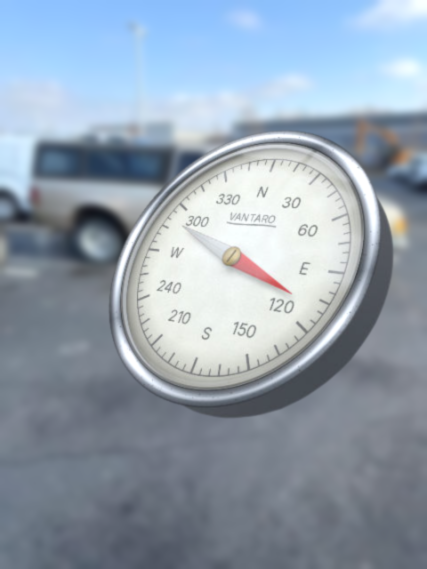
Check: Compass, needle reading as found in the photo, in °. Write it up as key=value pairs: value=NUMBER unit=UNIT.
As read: value=110 unit=°
